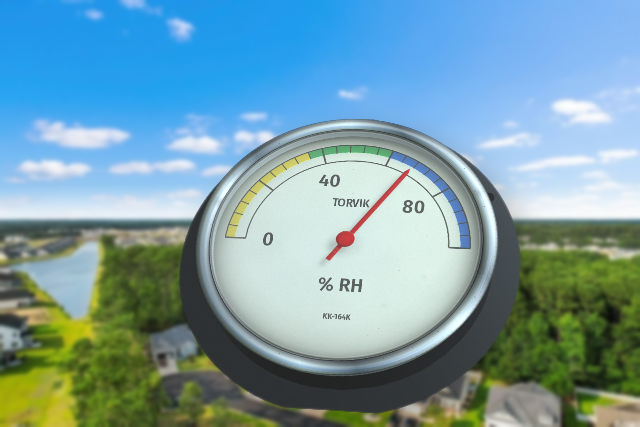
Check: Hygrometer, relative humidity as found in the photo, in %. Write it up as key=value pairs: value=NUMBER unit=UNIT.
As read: value=68 unit=%
